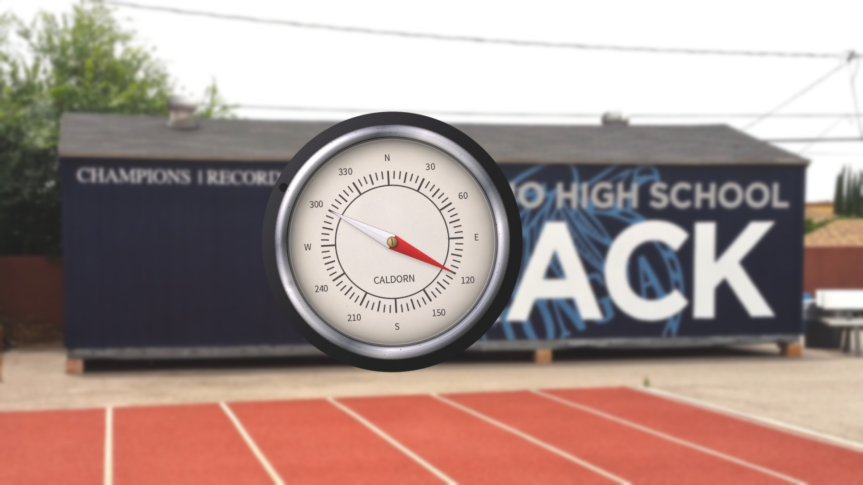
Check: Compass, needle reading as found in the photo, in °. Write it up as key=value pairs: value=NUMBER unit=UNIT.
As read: value=120 unit=°
